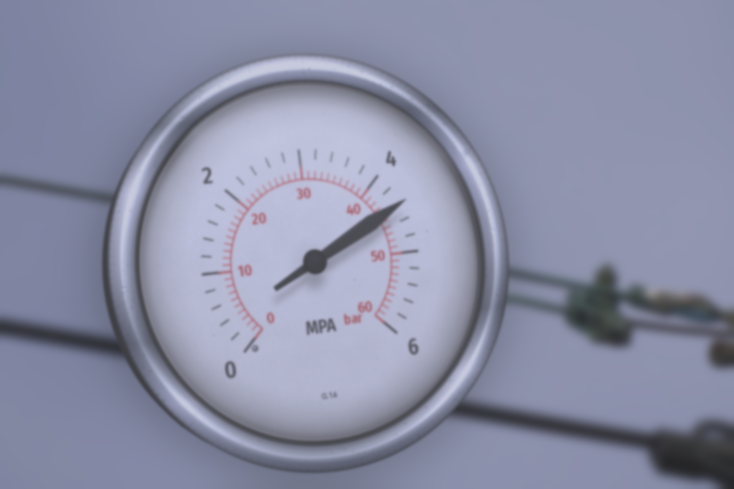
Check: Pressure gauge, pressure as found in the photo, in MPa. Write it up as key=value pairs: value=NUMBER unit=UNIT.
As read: value=4.4 unit=MPa
